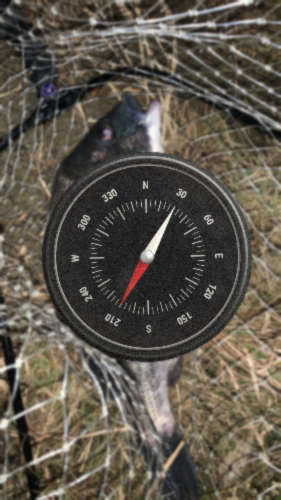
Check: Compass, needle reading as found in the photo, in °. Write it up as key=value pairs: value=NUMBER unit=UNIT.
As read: value=210 unit=°
